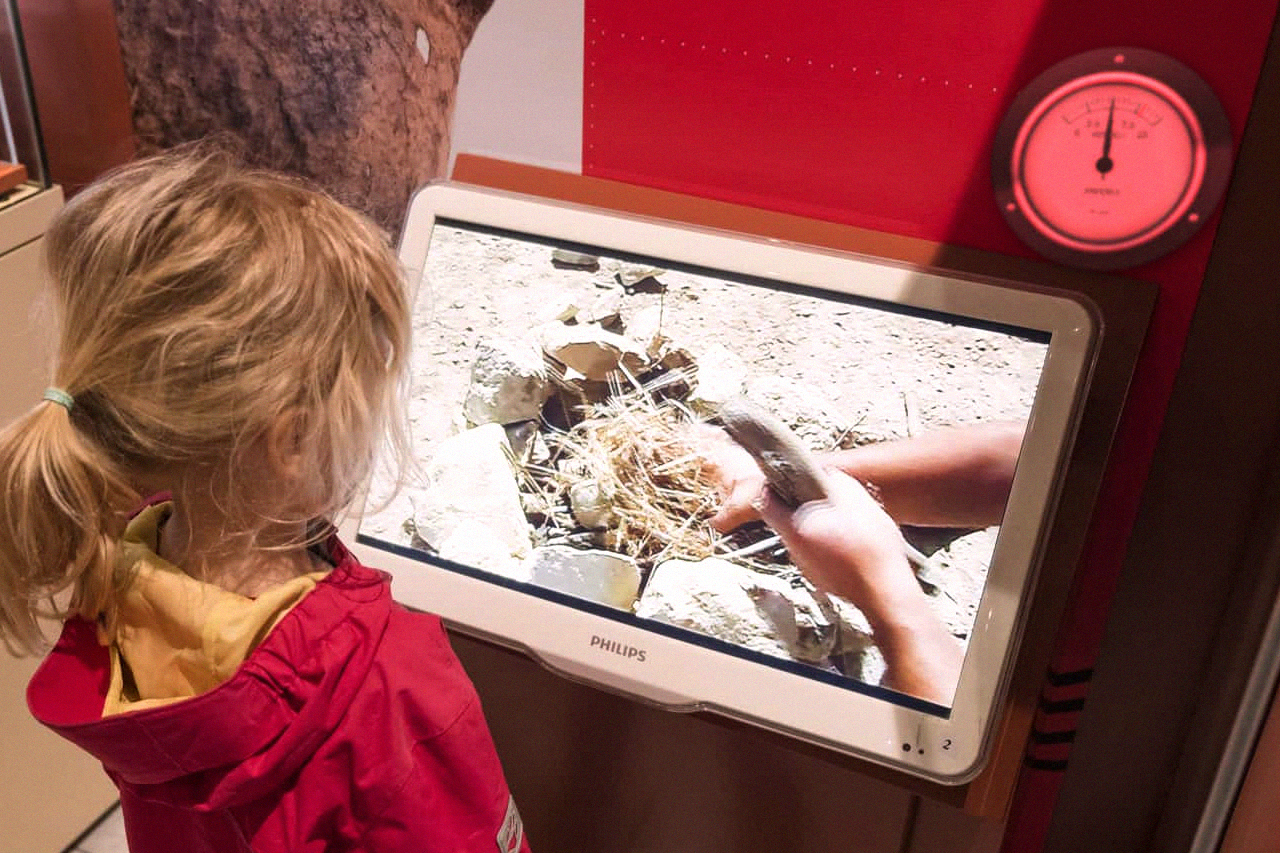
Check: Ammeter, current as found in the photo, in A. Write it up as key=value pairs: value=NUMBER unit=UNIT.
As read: value=5 unit=A
